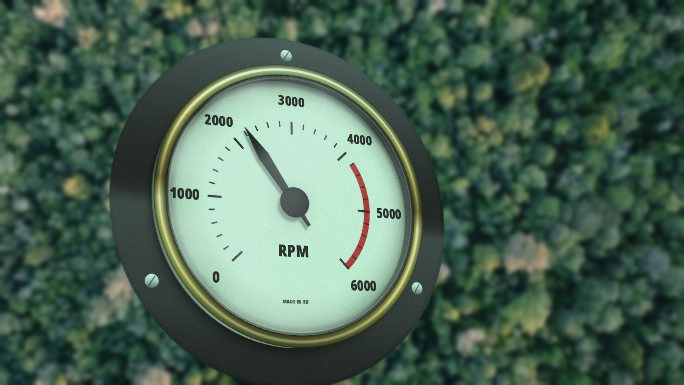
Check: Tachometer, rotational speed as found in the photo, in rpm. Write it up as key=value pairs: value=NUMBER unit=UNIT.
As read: value=2200 unit=rpm
